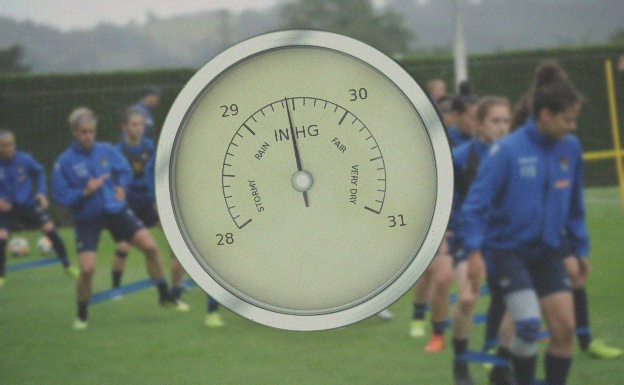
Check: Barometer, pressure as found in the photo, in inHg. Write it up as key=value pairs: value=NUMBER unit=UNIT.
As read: value=29.45 unit=inHg
